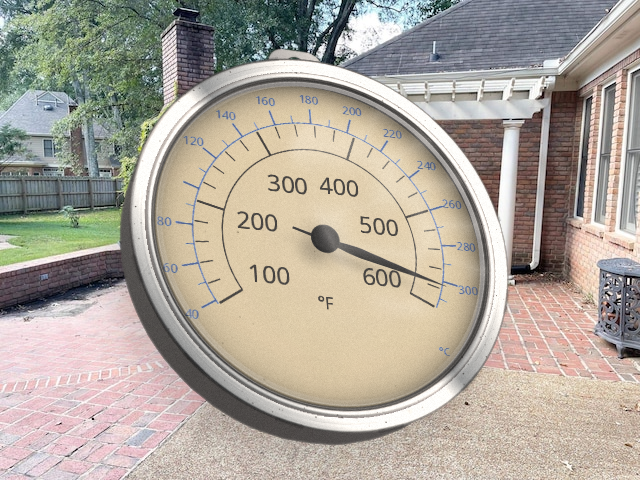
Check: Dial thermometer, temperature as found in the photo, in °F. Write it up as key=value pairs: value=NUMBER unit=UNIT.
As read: value=580 unit=°F
